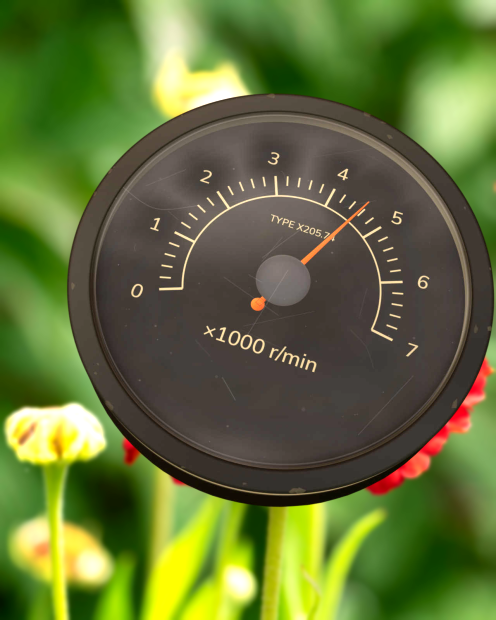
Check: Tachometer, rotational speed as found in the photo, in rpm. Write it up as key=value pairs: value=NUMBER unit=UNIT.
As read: value=4600 unit=rpm
